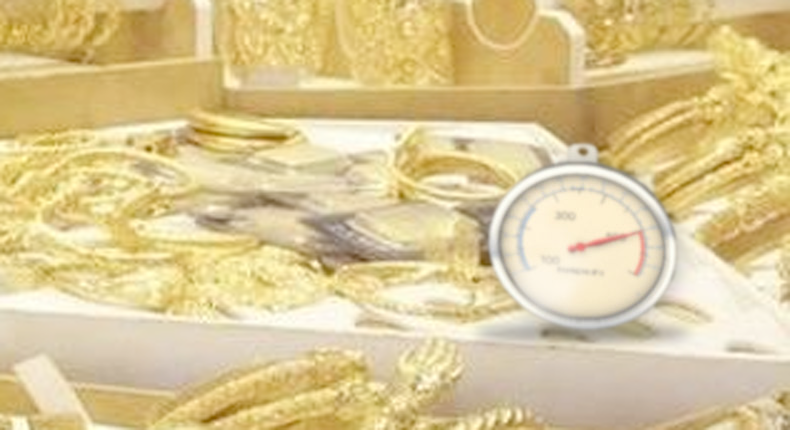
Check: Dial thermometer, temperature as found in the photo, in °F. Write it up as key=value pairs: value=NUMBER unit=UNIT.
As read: value=500 unit=°F
